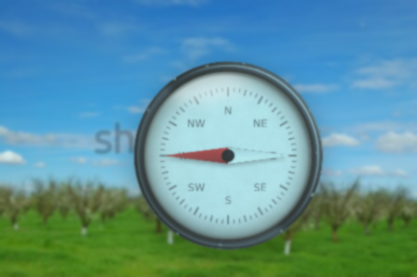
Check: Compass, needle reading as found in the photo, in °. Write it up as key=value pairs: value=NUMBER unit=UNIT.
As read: value=270 unit=°
